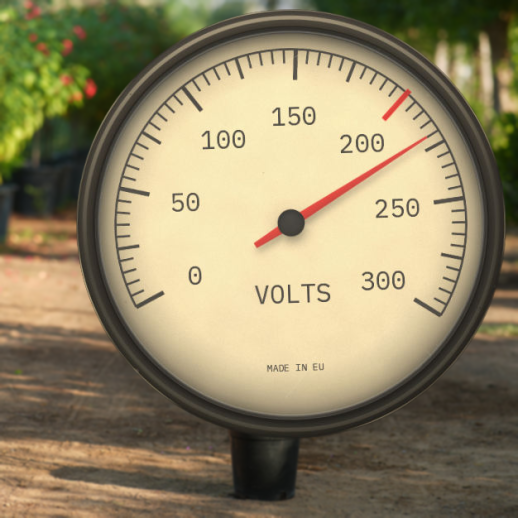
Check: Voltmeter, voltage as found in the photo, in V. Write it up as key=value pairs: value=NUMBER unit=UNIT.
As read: value=220 unit=V
